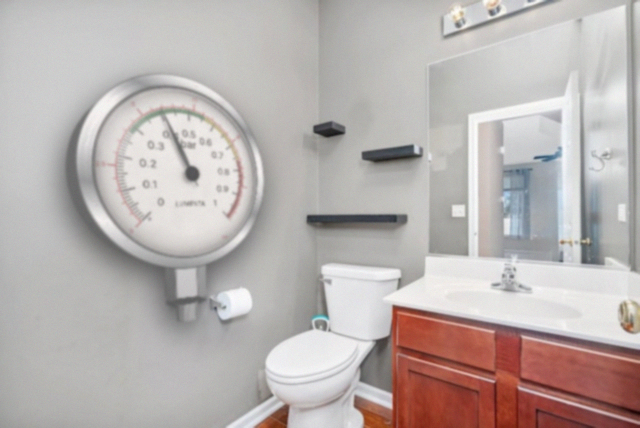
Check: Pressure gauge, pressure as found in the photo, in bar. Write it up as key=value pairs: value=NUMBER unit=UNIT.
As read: value=0.4 unit=bar
